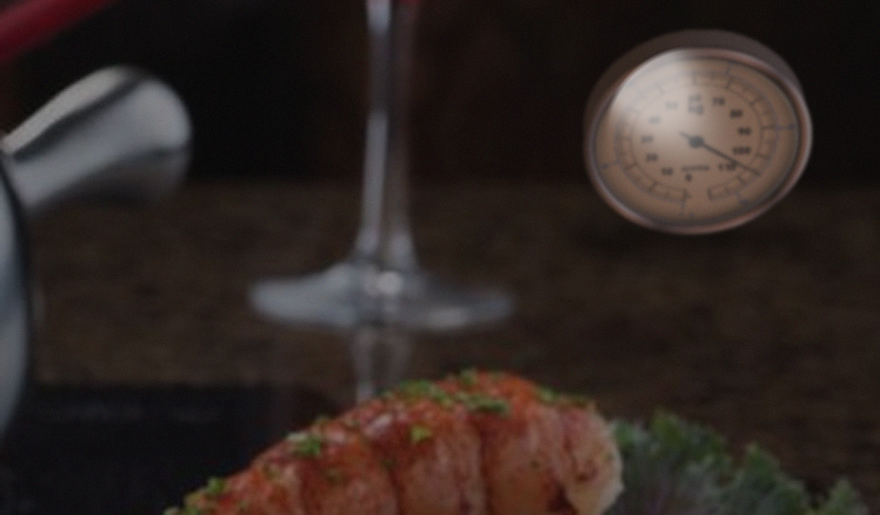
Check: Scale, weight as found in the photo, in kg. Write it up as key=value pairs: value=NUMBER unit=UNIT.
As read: value=105 unit=kg
